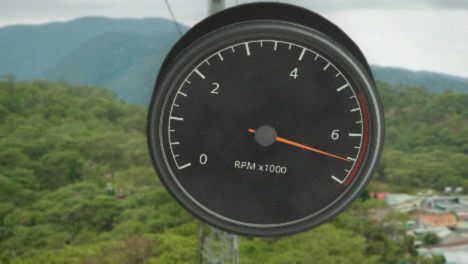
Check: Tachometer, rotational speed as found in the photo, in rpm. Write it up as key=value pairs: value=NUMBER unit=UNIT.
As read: value=6500 unit=rpm
